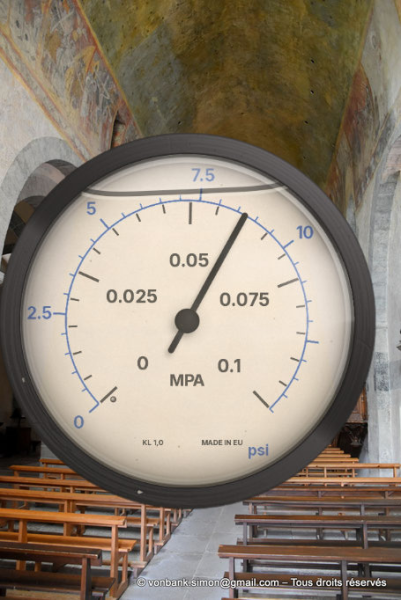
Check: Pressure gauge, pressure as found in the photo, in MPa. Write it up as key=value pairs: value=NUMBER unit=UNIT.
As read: value=0.06 unit=MPa
